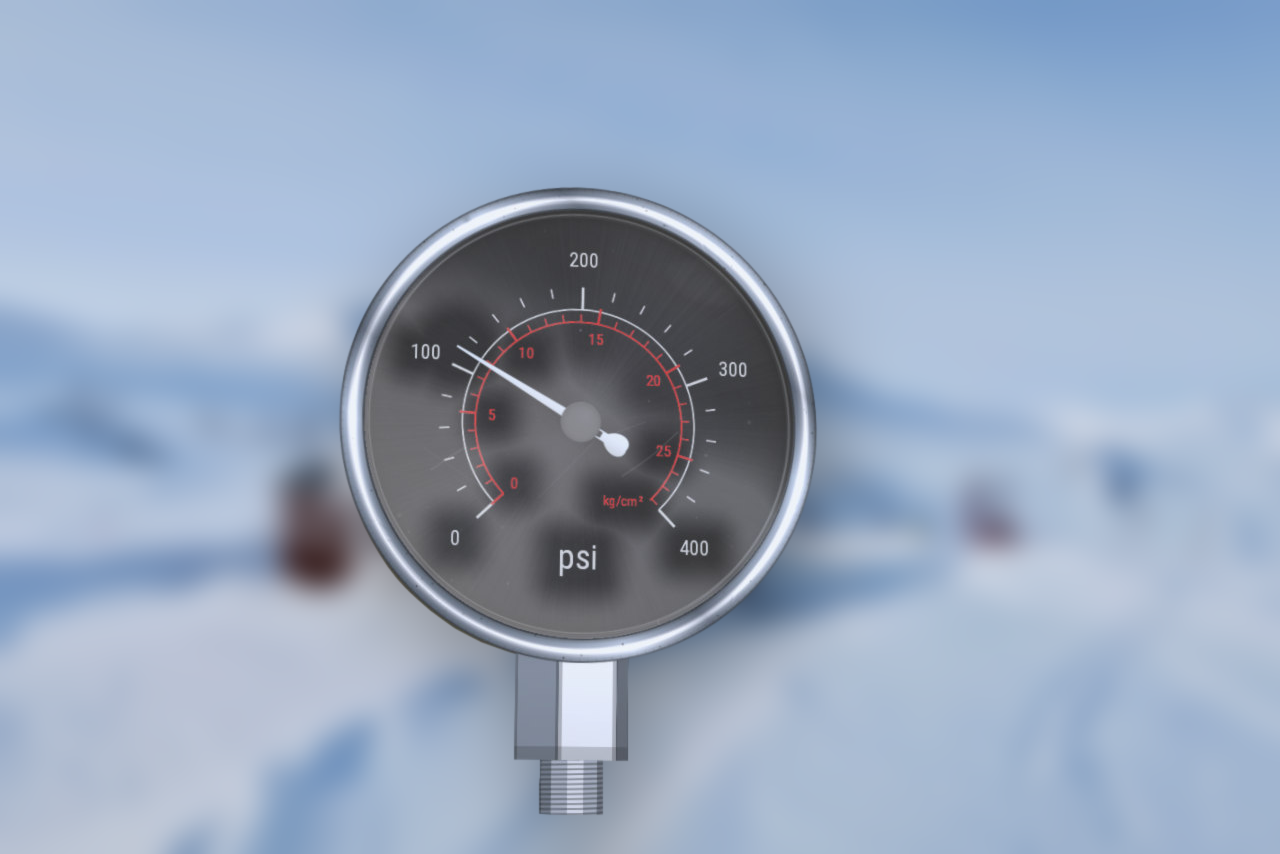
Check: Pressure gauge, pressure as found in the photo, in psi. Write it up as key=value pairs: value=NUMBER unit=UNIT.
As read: value=110 unit=psi
